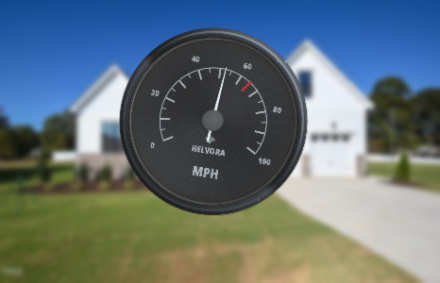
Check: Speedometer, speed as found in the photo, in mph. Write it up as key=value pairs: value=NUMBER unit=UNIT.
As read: value=52.5 unit=mph
